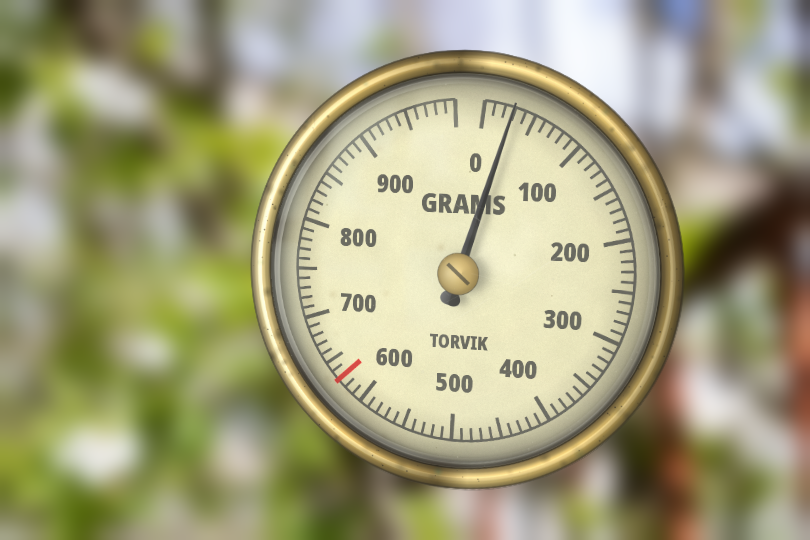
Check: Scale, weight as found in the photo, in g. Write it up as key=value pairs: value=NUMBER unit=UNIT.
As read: value=30 unit=g
